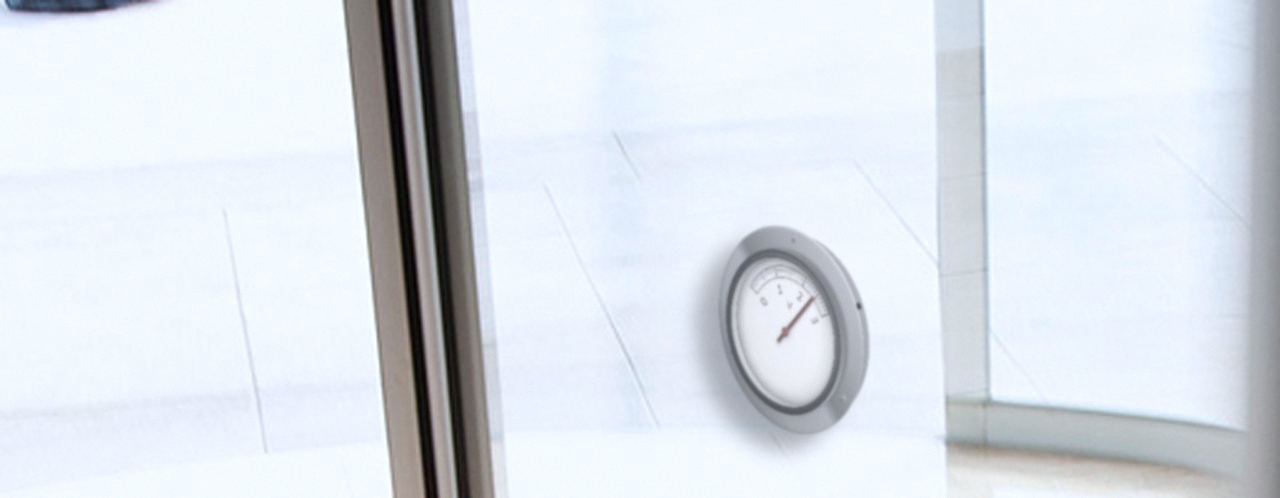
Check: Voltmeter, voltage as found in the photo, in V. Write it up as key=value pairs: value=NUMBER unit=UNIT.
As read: value=2.5 unit=V
